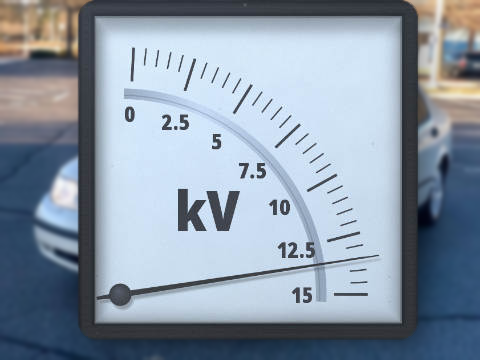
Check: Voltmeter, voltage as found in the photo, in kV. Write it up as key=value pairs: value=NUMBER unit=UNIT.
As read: value=13.5 unit=kV
